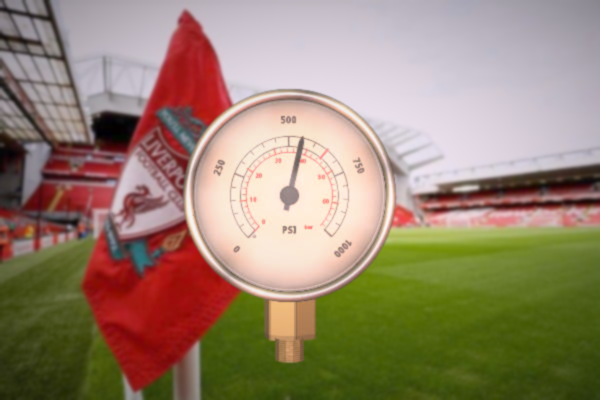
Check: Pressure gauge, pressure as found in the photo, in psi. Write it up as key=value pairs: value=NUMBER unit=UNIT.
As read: value=550 unit=psi
